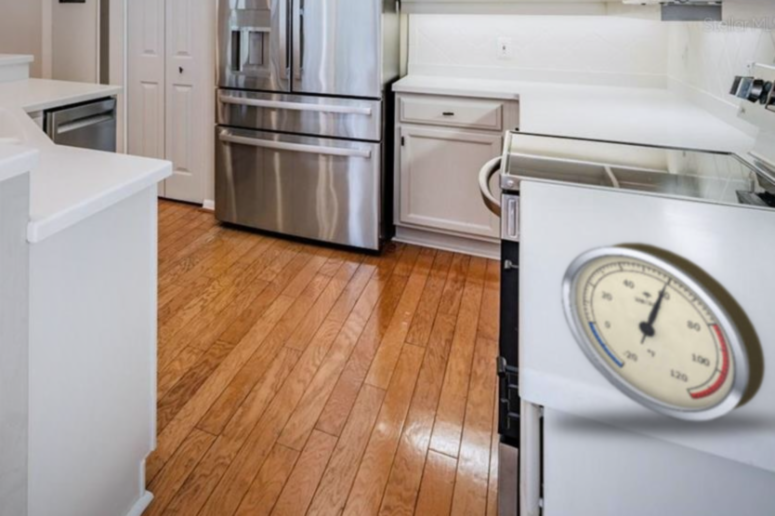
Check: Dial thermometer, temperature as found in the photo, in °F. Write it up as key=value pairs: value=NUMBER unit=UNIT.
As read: value=60 unit=°F
